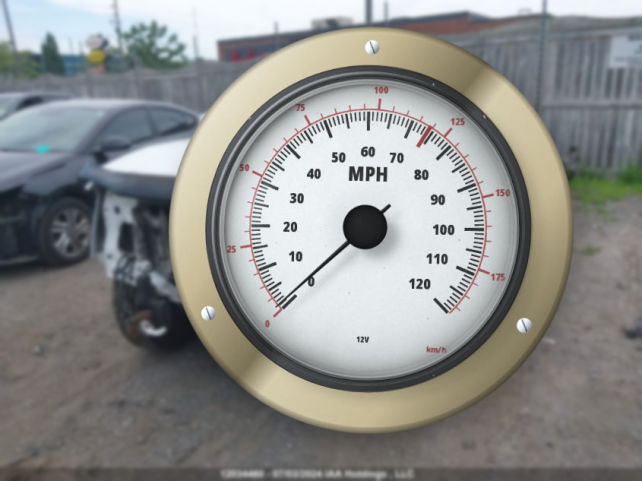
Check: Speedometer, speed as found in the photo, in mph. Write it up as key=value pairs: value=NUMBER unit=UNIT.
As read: value=1 unit=mph
